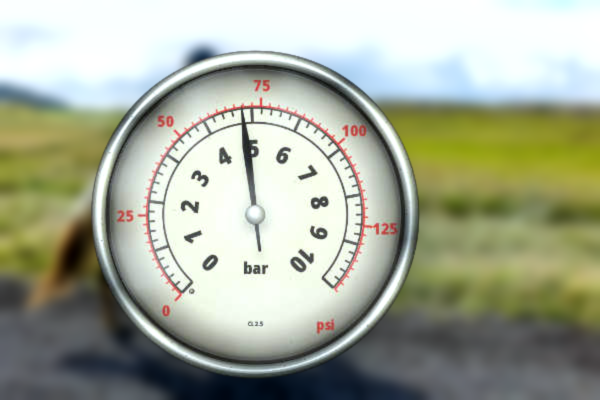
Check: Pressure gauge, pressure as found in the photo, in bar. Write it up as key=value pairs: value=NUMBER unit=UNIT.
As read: value=4.8 unit=bar
